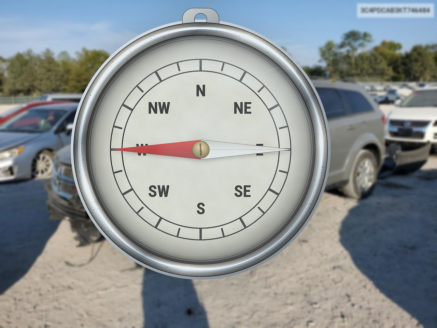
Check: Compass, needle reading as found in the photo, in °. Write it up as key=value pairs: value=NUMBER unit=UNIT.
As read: value=270 unit=°
